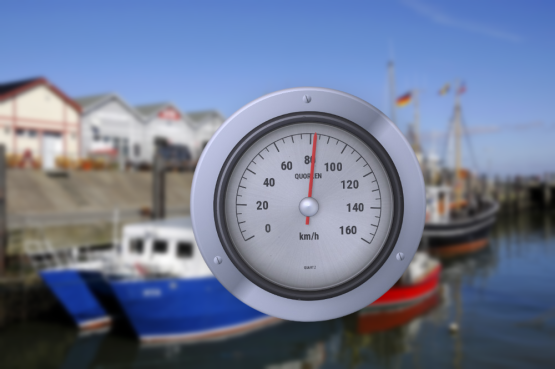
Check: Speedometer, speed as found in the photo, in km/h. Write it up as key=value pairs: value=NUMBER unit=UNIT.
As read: value=82.5 unit=km/h
